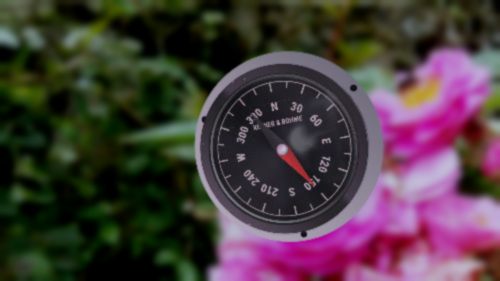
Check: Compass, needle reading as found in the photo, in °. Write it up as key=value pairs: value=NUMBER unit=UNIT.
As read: value=150 unit=°
